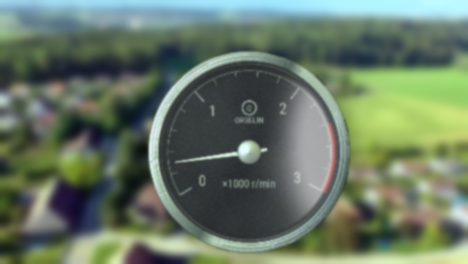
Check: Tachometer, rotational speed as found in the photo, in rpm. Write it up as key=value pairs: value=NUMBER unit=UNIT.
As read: value=300 unit=rpm
